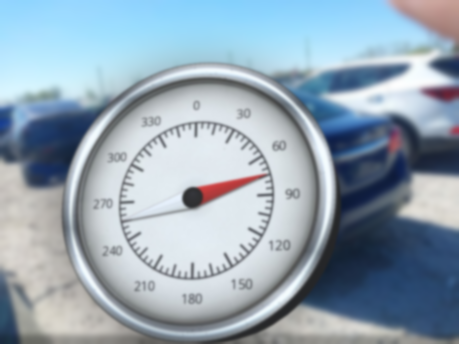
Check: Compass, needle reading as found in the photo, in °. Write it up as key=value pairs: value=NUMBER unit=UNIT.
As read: value=75 unit=°
